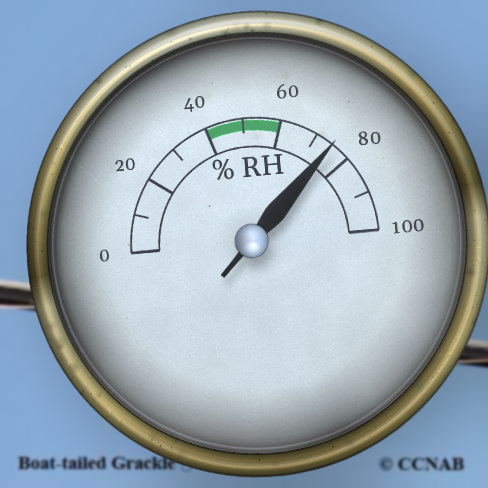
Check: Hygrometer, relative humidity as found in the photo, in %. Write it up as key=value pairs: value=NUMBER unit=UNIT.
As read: value=75 unit=%
